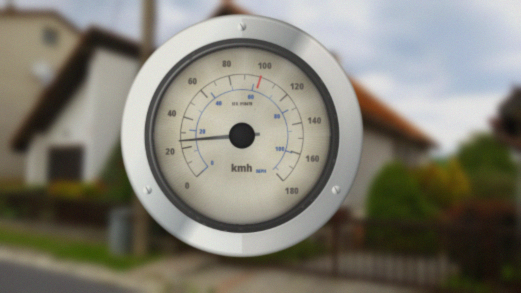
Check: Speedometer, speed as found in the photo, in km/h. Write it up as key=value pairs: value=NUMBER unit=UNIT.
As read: value=25 unit=km/h
